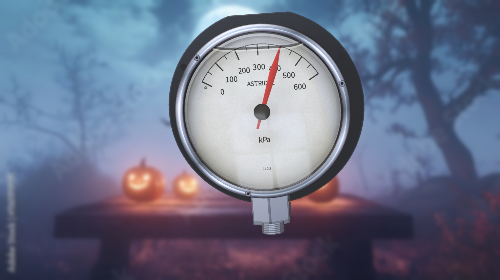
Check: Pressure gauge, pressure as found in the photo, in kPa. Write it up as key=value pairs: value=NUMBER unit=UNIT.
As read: value=400 unit=kPa
